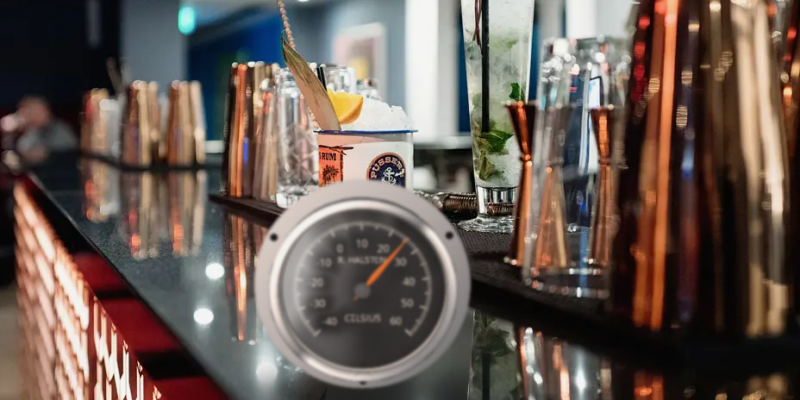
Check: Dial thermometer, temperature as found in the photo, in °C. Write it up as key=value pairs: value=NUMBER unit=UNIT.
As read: value=25 unit=°C
